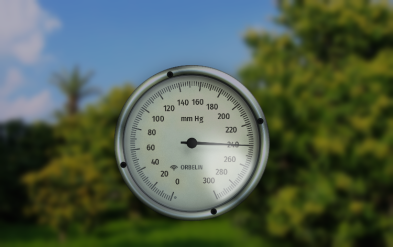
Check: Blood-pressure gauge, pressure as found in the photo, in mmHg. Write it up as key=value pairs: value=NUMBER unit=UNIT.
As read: value=240 unit=mmHg
